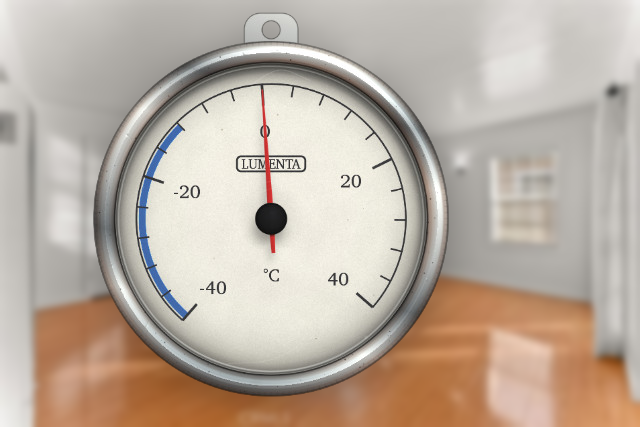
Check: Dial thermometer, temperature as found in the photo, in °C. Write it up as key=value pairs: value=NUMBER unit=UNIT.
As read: value=0 unit=°C
